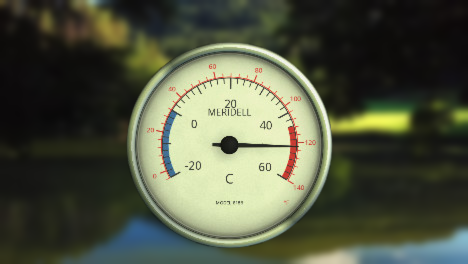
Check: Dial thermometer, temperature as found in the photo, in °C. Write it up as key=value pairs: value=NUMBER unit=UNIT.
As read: value=50 unit=°C
